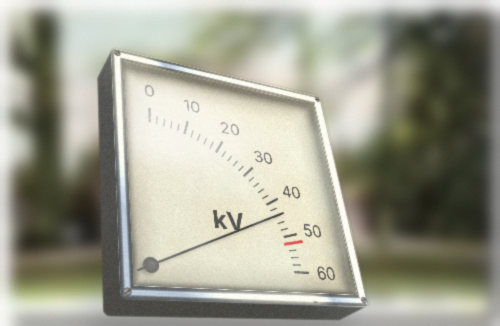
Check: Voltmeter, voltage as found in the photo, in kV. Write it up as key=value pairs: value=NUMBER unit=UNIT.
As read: value=44 unit=kV
